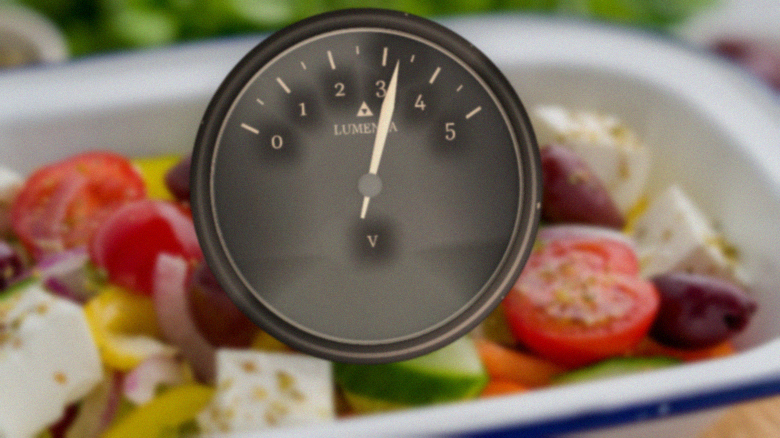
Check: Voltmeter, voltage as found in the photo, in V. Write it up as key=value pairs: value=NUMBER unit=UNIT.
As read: value=3.25 unit=V
